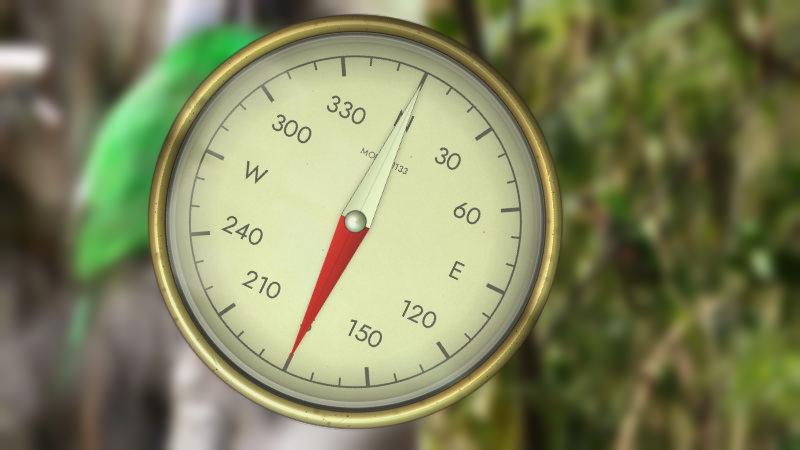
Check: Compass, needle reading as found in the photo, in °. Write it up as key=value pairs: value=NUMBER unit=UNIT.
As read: value=180 unit=°
